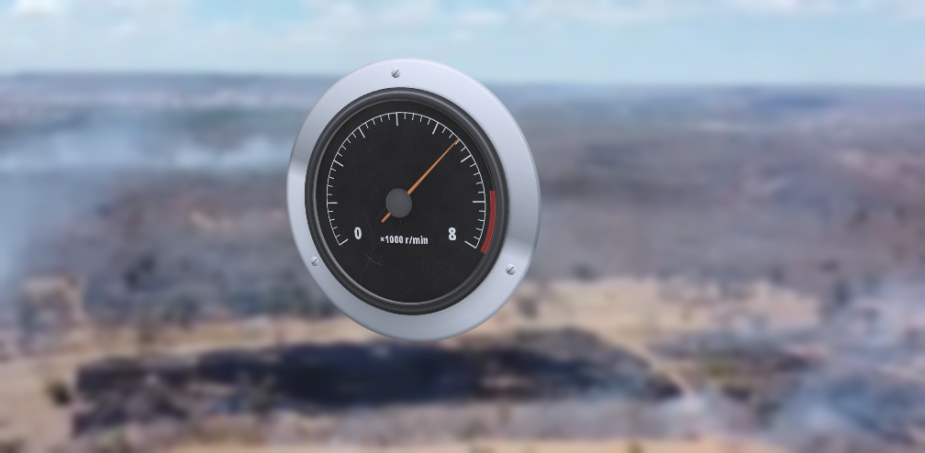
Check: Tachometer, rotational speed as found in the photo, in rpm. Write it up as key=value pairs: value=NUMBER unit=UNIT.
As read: value=5600 unit=rpm
